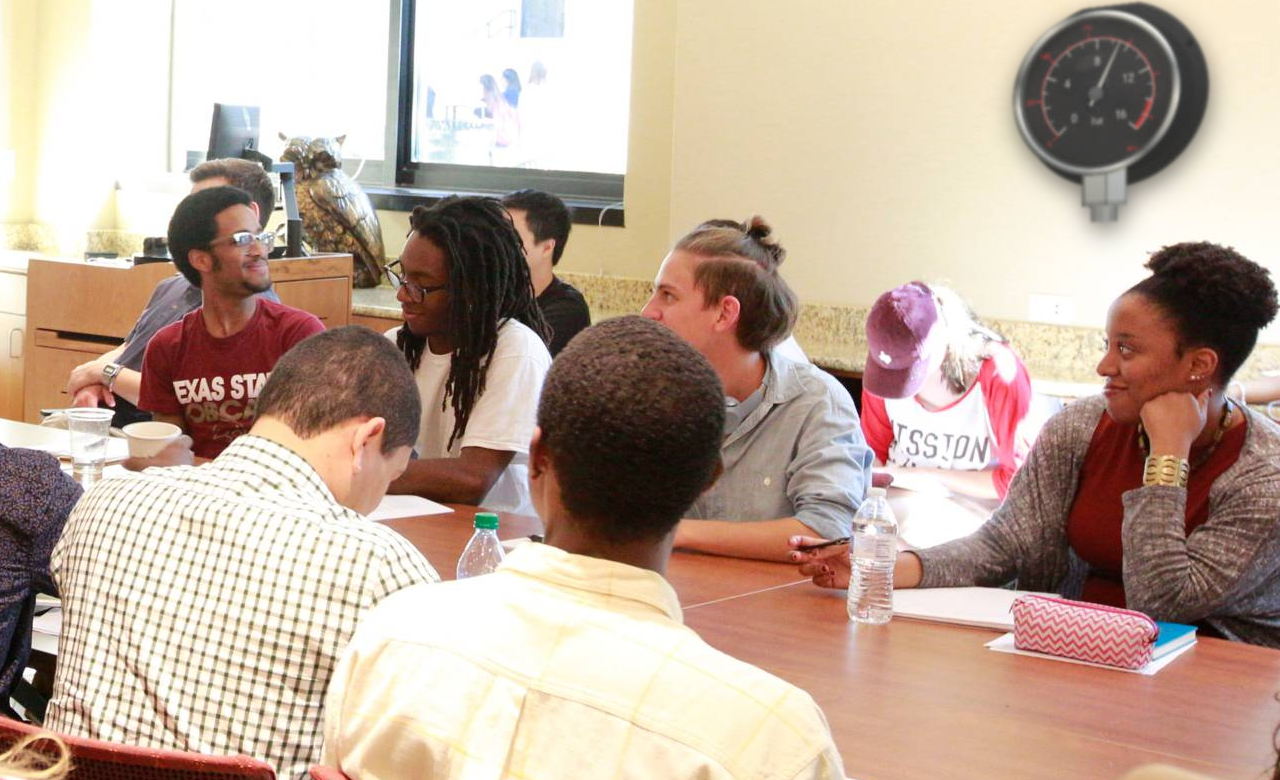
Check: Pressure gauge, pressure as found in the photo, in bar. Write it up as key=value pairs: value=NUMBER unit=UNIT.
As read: value=9.5 unit=bar
